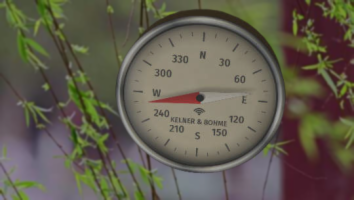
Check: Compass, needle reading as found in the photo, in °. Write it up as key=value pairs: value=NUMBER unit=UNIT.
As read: value=260 unit=°
